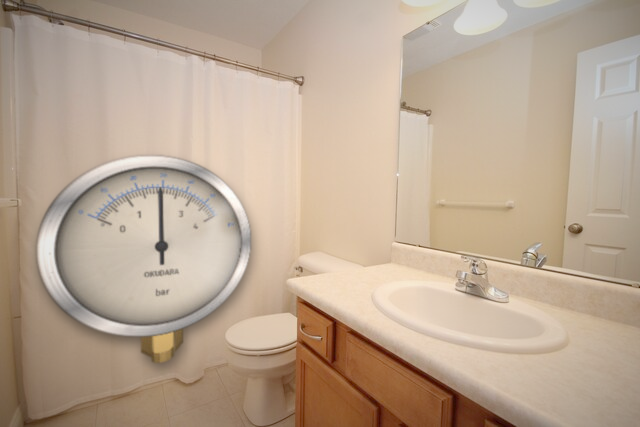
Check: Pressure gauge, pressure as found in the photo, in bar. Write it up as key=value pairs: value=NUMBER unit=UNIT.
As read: value=2 unit=bar
